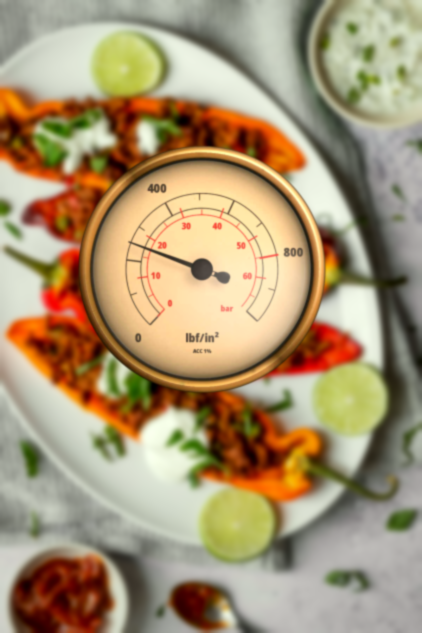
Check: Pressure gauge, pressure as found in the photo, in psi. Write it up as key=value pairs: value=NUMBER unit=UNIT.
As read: value=250 unit=psi
